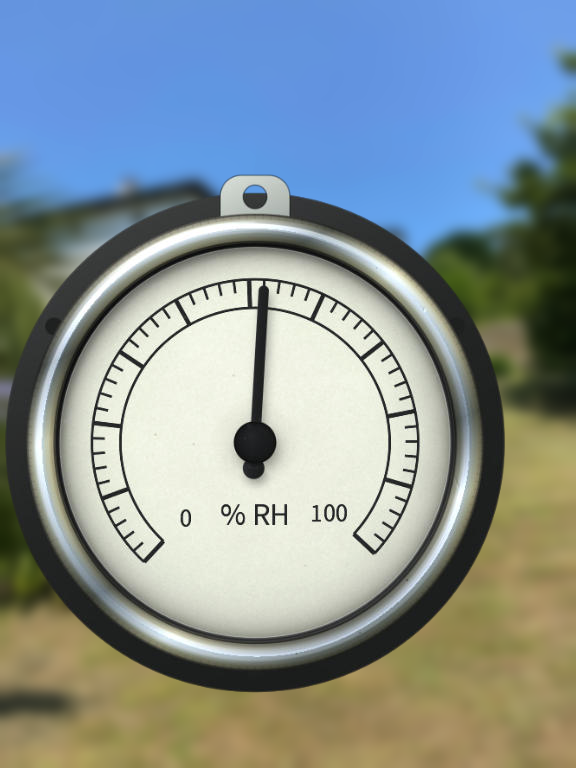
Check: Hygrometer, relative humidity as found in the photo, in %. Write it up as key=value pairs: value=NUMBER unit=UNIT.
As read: value=52 unit=%
